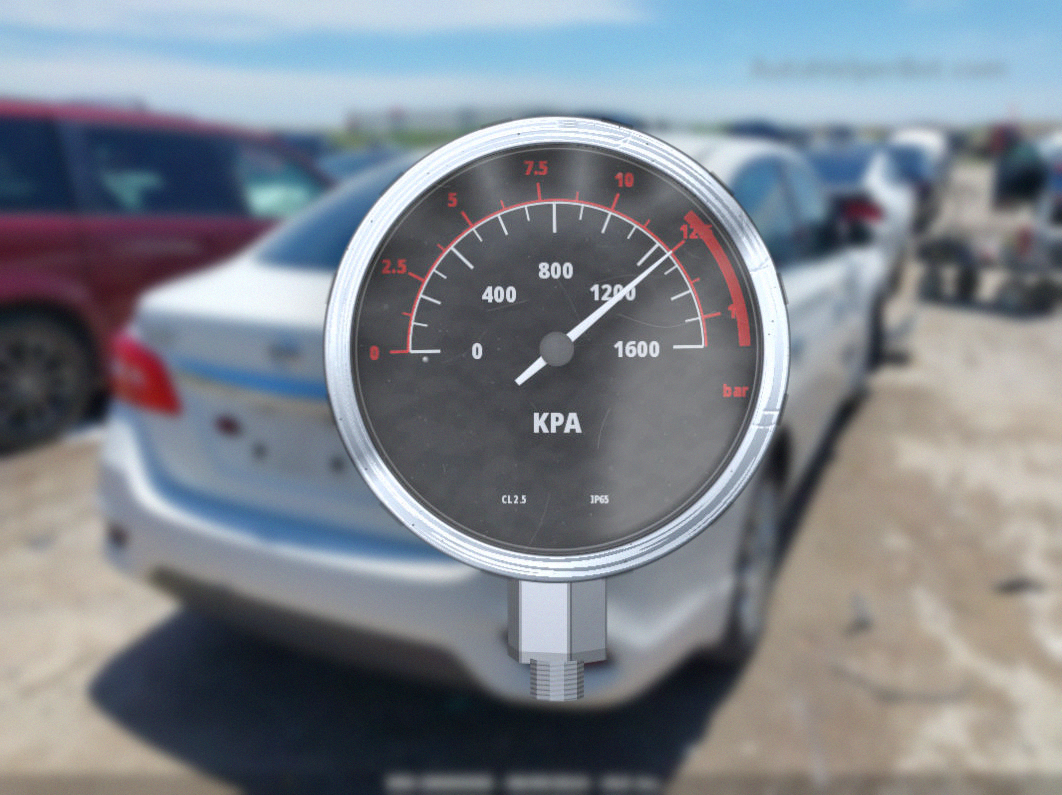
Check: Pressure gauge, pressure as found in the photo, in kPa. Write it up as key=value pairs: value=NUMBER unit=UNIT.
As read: value=1250 unit=kPa
